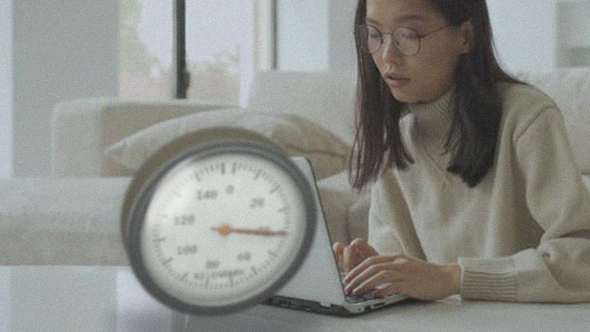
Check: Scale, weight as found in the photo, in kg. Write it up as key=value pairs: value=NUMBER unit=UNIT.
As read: value=40 unit=kg
